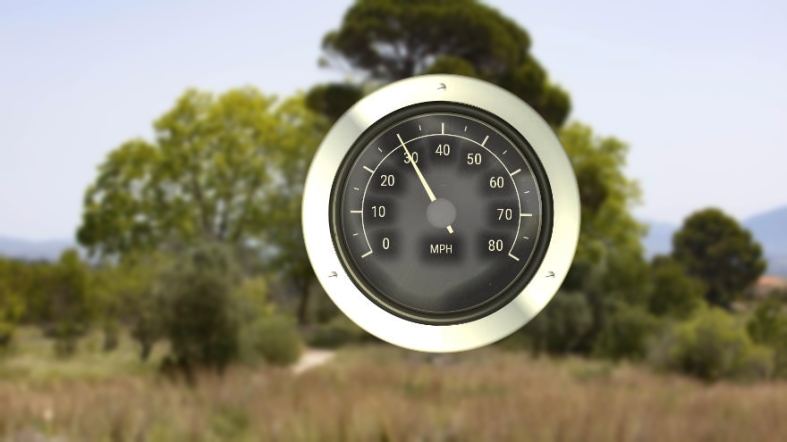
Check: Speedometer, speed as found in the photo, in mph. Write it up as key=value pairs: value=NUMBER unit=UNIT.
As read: value=30 unit=mph
